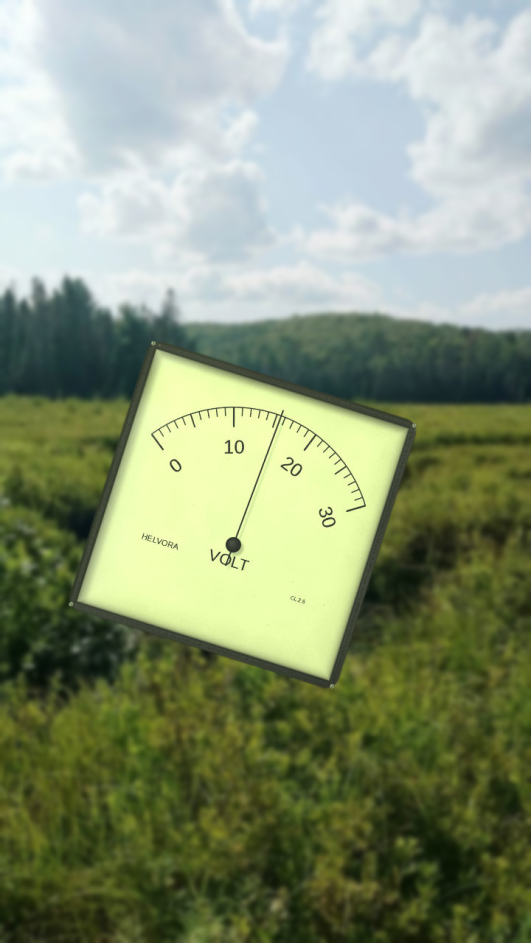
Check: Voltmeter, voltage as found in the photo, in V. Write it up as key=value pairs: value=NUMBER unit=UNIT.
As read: value=15.5 unit=V
